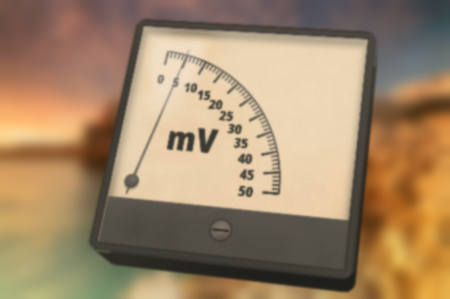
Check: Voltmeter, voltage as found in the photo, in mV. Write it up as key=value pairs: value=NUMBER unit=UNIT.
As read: value=5 unit=mV
